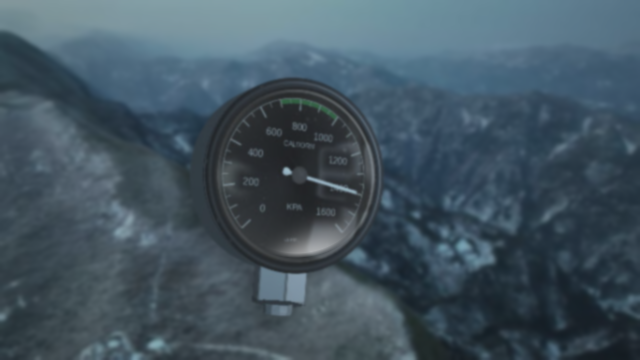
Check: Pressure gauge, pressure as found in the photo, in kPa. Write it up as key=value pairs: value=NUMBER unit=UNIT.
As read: value=1400 unit=kPa
